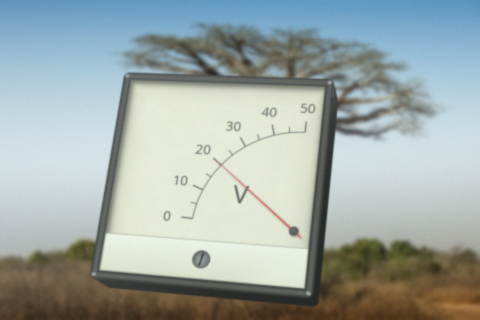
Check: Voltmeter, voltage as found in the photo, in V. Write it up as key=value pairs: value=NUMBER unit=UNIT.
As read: value=20 unit=V
